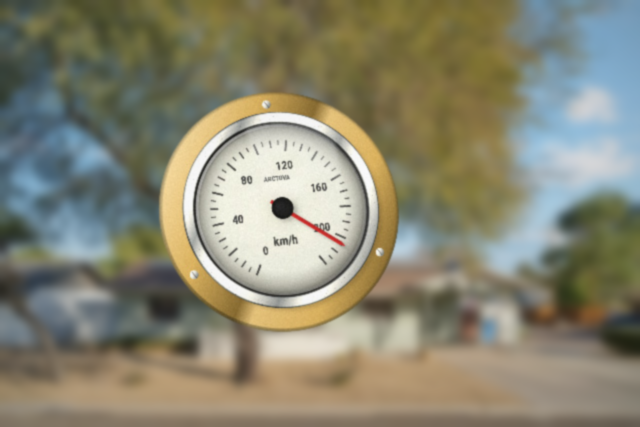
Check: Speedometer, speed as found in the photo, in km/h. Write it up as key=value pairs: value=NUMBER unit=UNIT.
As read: value=205 unit=km/h
